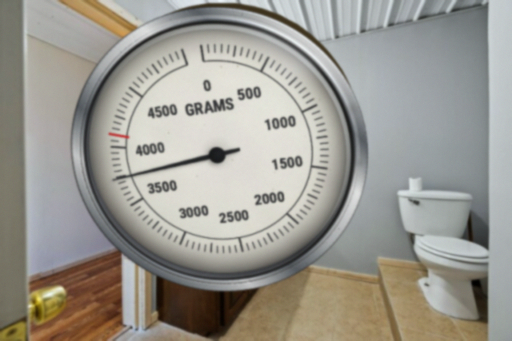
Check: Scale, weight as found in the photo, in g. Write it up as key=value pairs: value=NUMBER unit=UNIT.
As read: value=3750 unit=g
